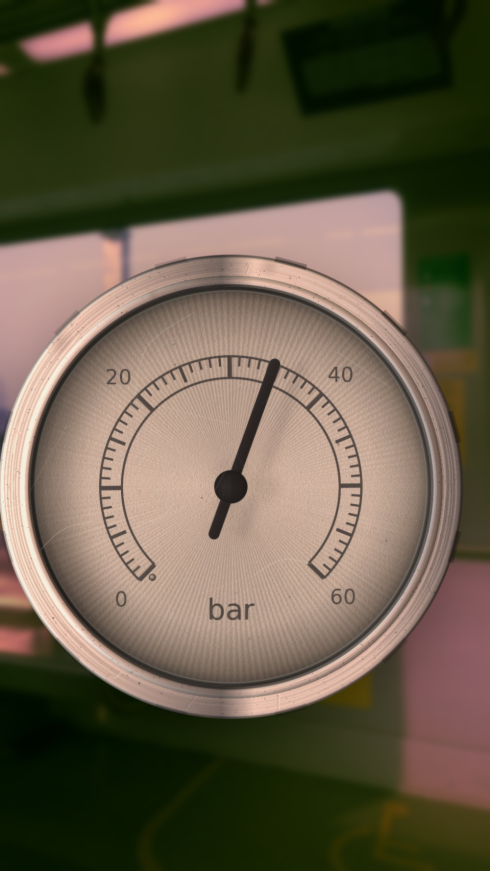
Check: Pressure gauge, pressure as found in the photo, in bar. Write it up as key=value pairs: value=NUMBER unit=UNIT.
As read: value=34.5 unit=bar
